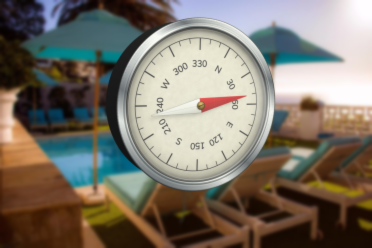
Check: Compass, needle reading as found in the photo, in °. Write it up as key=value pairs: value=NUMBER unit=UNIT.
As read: value=50 unit=°
